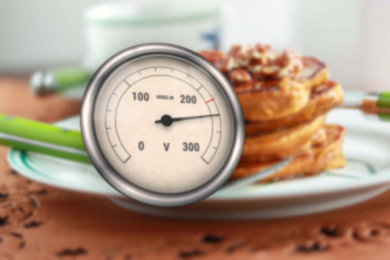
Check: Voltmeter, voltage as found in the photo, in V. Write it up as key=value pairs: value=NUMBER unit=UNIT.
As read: value=240 unit=V
